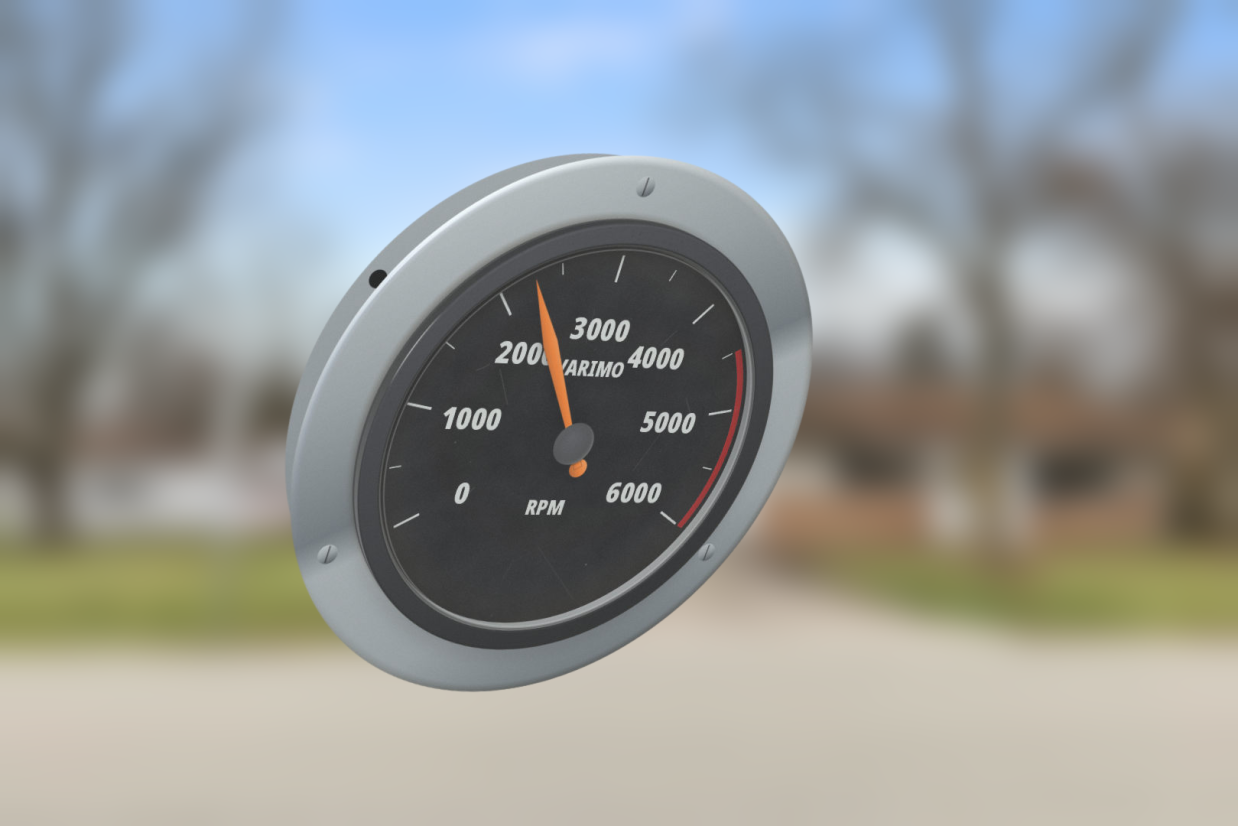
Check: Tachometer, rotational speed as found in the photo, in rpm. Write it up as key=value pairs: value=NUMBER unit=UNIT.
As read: value=2250 unit=rpm
